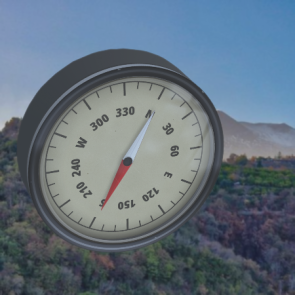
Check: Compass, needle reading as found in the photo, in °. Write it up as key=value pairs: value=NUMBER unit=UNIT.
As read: value=180 unit=°
